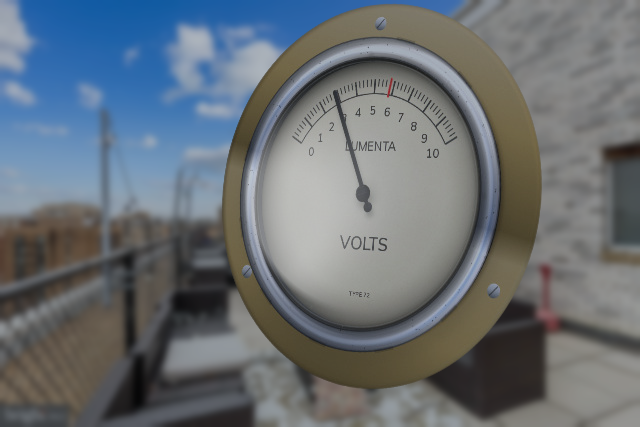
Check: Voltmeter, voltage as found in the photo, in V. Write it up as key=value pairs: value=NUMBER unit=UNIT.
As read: value=3 unit=V
